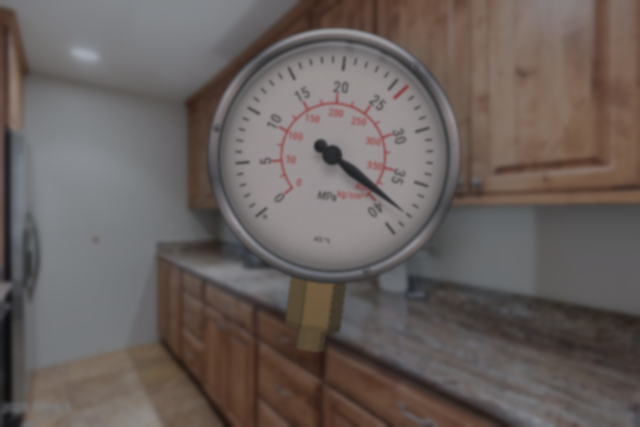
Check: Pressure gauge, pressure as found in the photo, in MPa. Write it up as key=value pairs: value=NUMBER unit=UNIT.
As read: value=38 unit=MPa
